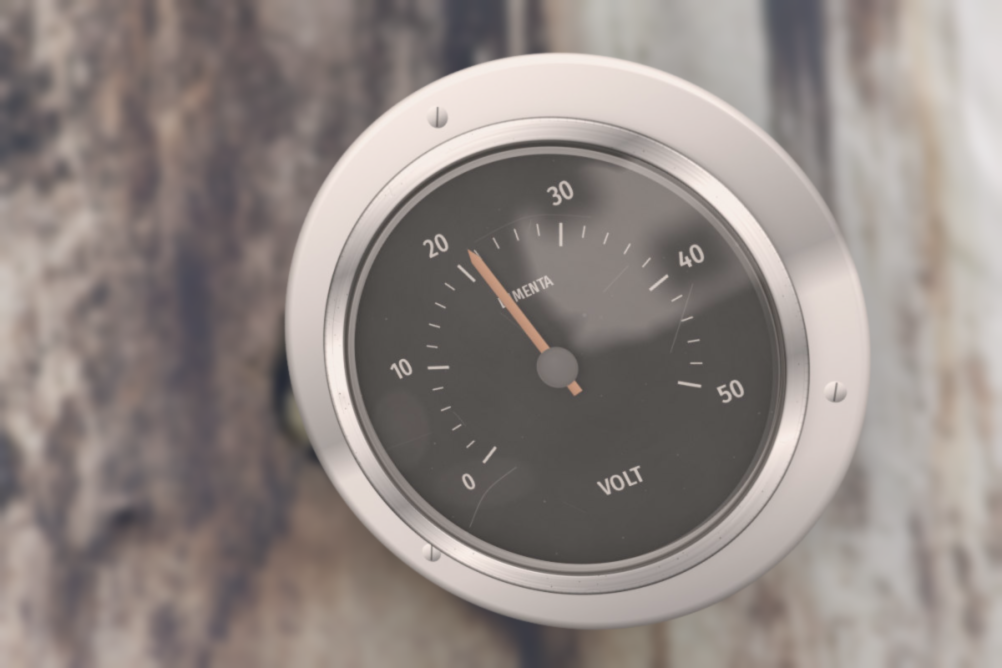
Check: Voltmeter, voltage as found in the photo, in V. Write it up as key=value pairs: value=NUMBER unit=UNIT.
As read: value=22 unit=V
